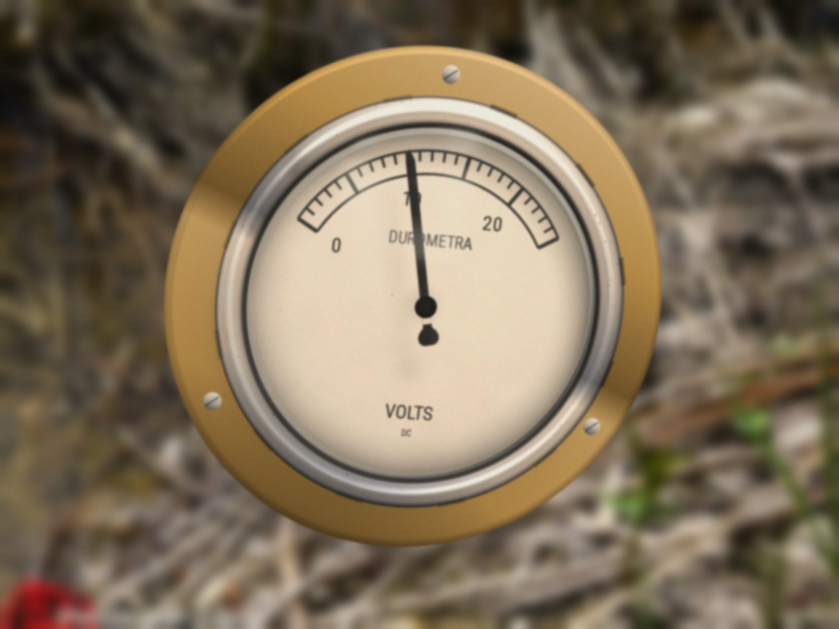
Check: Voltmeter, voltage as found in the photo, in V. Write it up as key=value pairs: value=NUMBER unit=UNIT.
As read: value=10 unit=V
